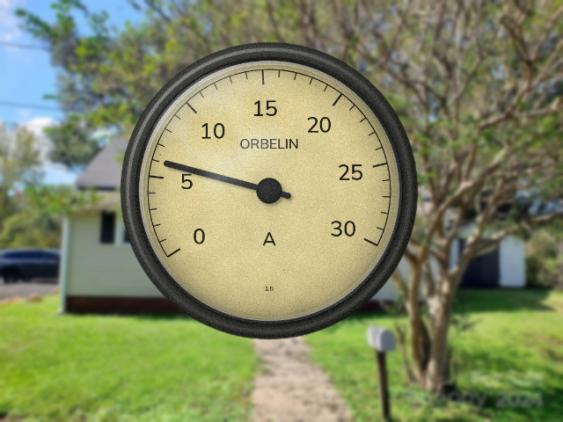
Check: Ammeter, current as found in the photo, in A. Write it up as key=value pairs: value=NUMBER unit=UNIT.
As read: value=6 unit=A
